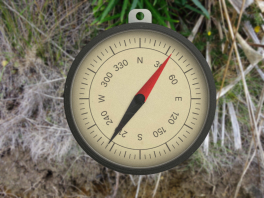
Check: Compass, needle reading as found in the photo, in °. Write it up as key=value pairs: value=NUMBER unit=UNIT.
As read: value=35 unit=°
